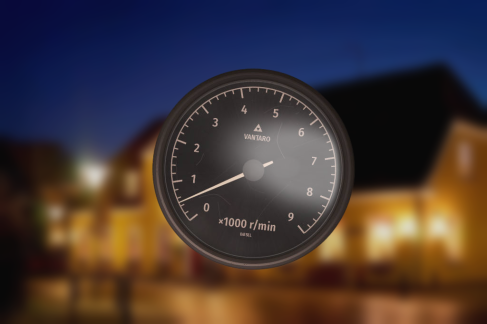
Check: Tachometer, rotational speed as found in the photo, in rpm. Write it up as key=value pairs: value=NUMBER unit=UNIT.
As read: value=500 unit=rpm
